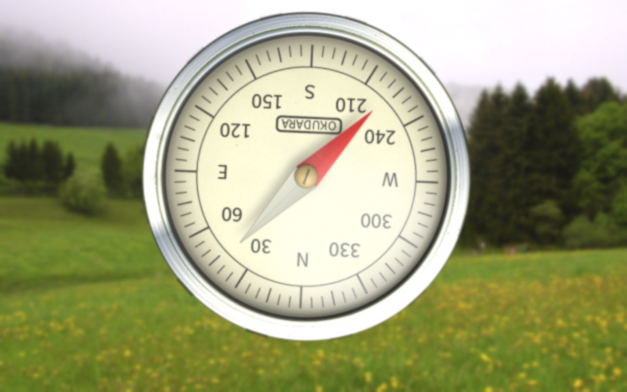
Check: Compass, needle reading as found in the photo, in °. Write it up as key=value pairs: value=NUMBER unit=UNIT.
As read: value=222.5 unit=°
